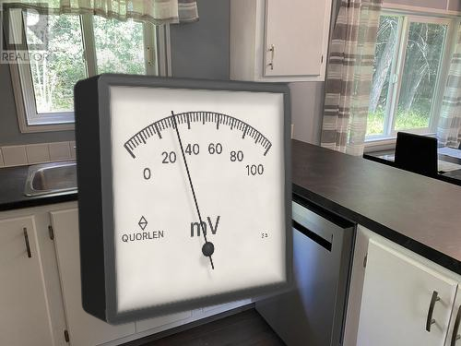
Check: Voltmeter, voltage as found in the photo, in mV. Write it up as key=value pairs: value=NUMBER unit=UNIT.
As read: value=30 unit=mV
